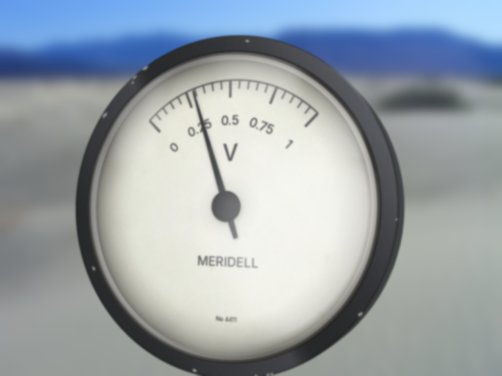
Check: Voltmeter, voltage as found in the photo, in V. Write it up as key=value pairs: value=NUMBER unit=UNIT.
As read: value=0.3 unit=V
